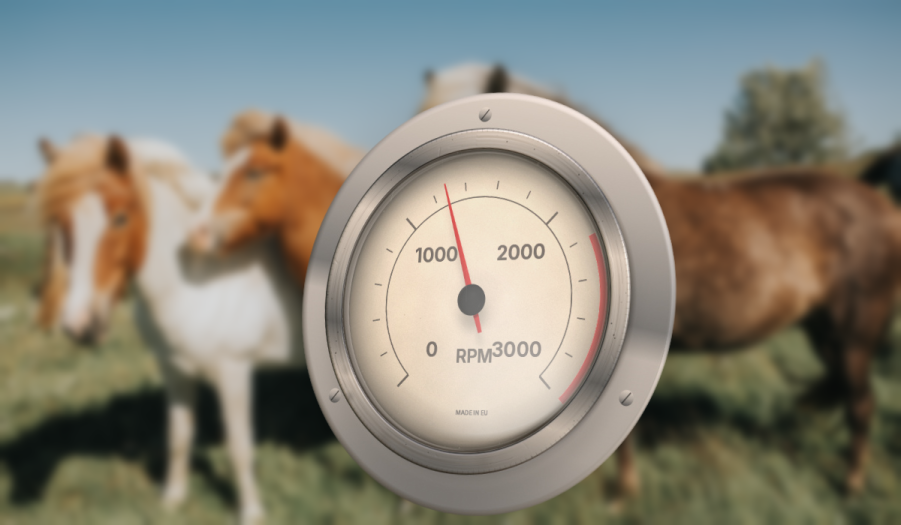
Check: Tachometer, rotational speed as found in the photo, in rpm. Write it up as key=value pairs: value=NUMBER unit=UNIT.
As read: value=1300 unit=rpm
